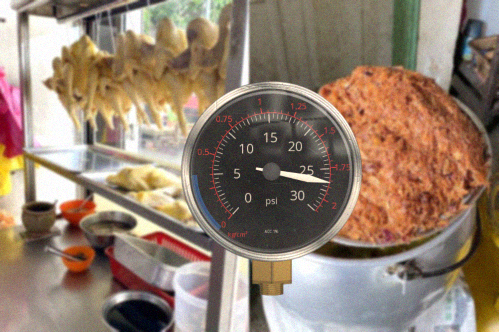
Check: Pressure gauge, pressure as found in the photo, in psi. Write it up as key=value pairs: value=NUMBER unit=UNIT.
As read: value=26.5 unit=psi
